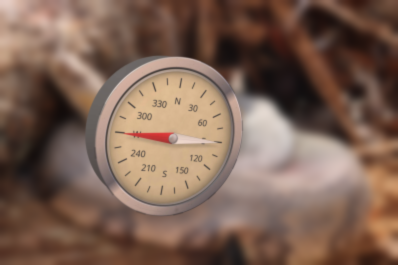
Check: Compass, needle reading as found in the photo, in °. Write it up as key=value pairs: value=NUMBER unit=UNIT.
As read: value=270 unit=°
